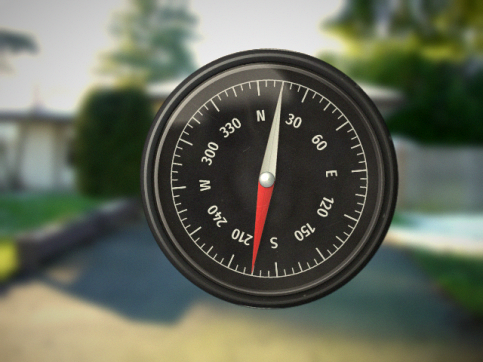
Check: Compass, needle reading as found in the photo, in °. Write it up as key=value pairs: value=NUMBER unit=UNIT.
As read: value=195 unit=°
